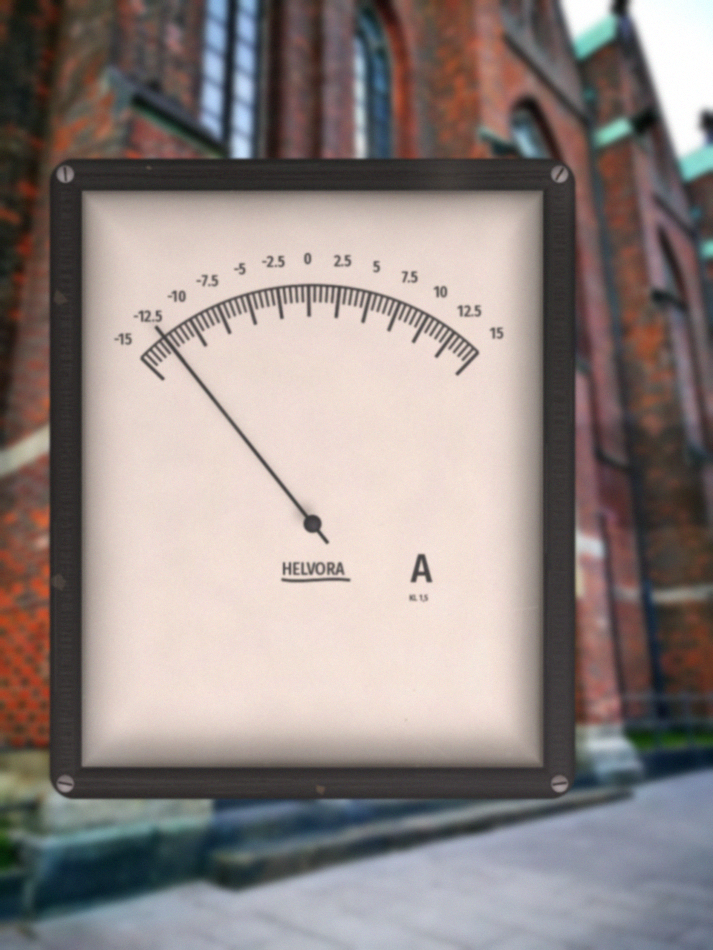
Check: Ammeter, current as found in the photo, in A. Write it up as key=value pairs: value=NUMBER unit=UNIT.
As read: value=-12.5 unit=A
